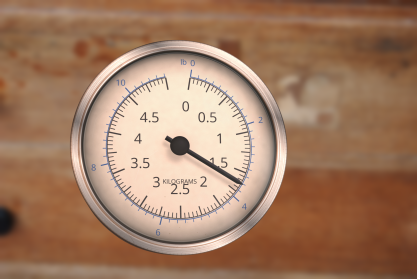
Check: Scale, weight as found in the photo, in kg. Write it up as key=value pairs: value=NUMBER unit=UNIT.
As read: value=1.65 unit=kg
